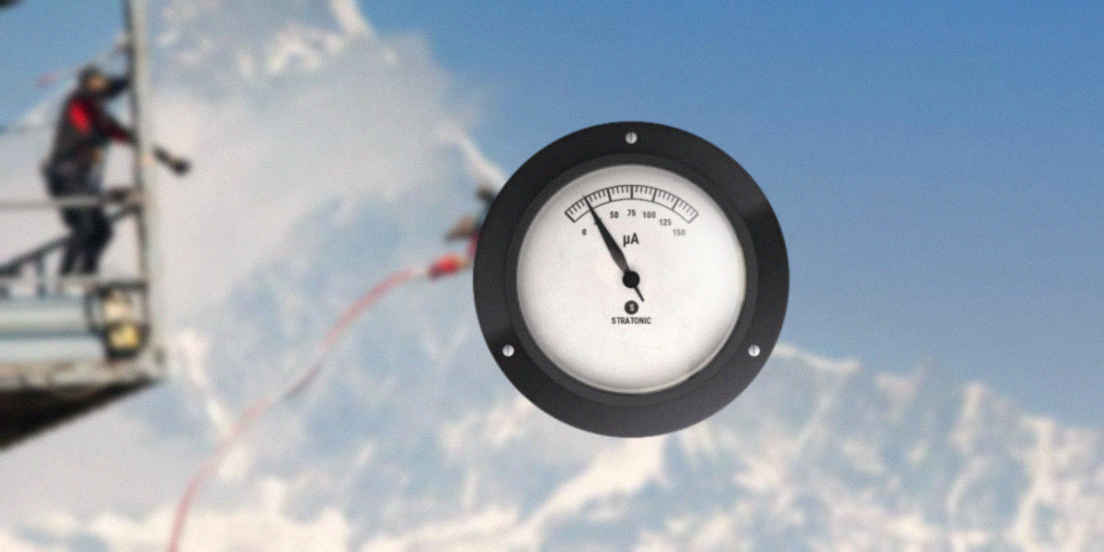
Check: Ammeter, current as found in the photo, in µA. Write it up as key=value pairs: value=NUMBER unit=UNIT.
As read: value=25 unit=µA
